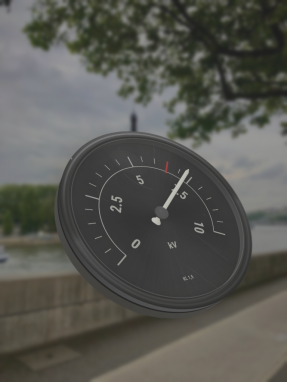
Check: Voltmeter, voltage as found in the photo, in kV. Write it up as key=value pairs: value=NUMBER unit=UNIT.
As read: value=7.25 unit=kV
